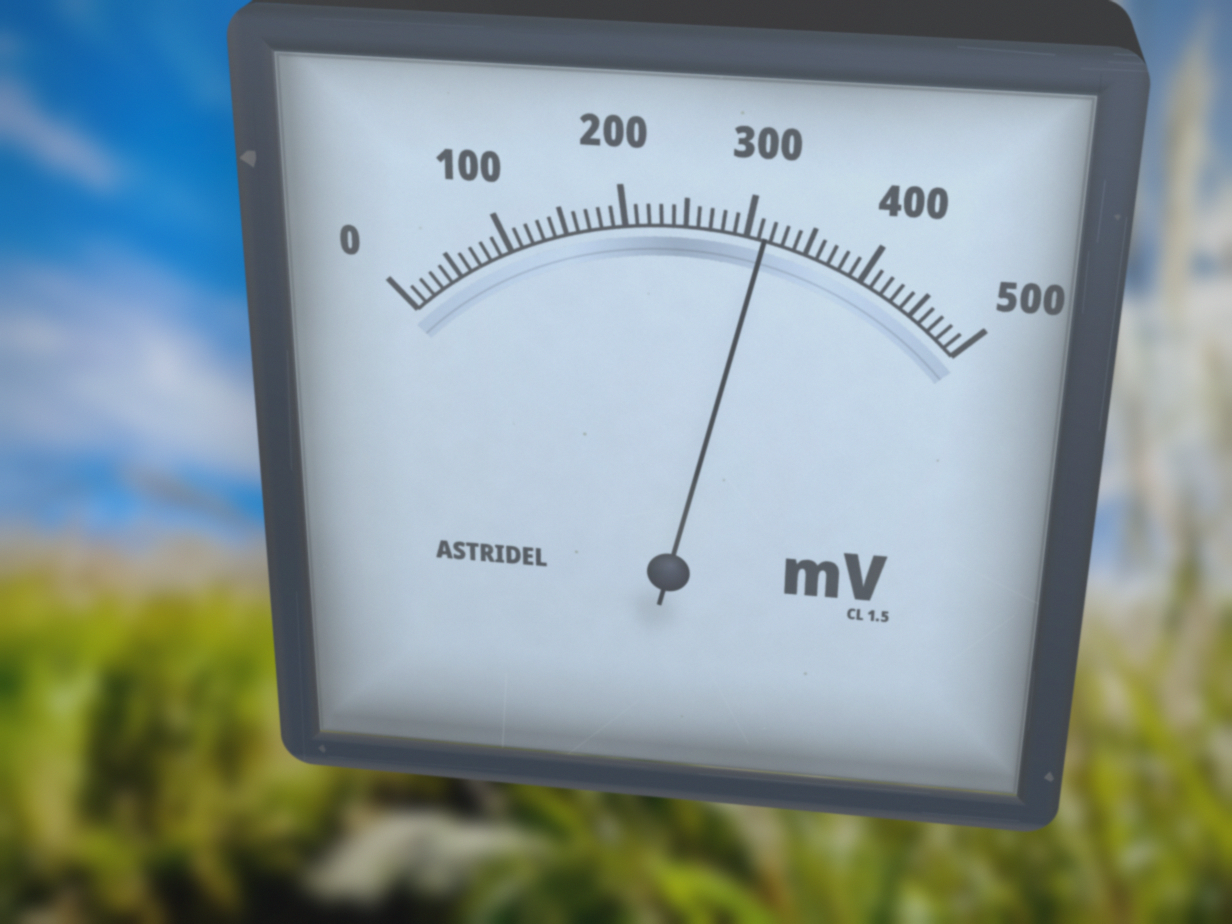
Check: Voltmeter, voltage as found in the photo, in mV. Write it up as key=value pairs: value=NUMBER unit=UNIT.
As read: value=315 unit=mV
